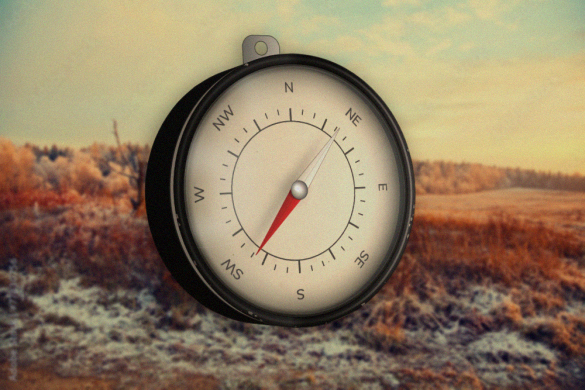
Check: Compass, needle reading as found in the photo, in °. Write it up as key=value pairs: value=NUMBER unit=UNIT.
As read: value=220 unit=°
